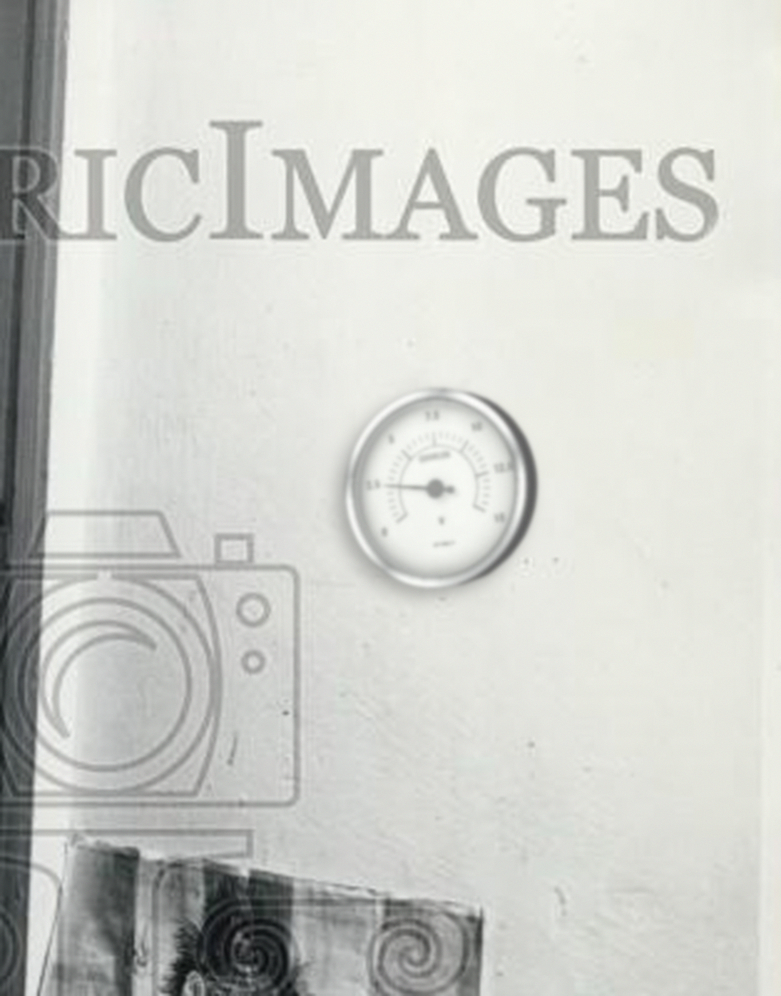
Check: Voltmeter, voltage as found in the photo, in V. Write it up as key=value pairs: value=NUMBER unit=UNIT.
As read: value=2.5 unit=V
